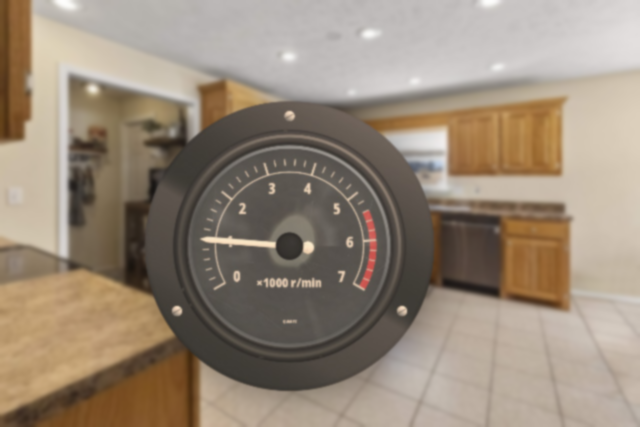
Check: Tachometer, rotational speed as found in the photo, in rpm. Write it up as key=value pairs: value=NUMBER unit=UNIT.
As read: value=1000 unit=rpm
